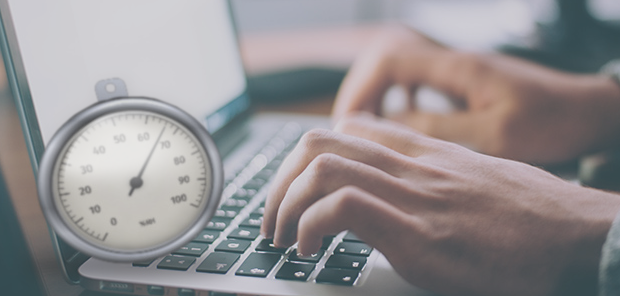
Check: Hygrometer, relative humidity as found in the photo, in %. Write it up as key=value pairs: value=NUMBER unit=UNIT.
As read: value=66 unit=%
